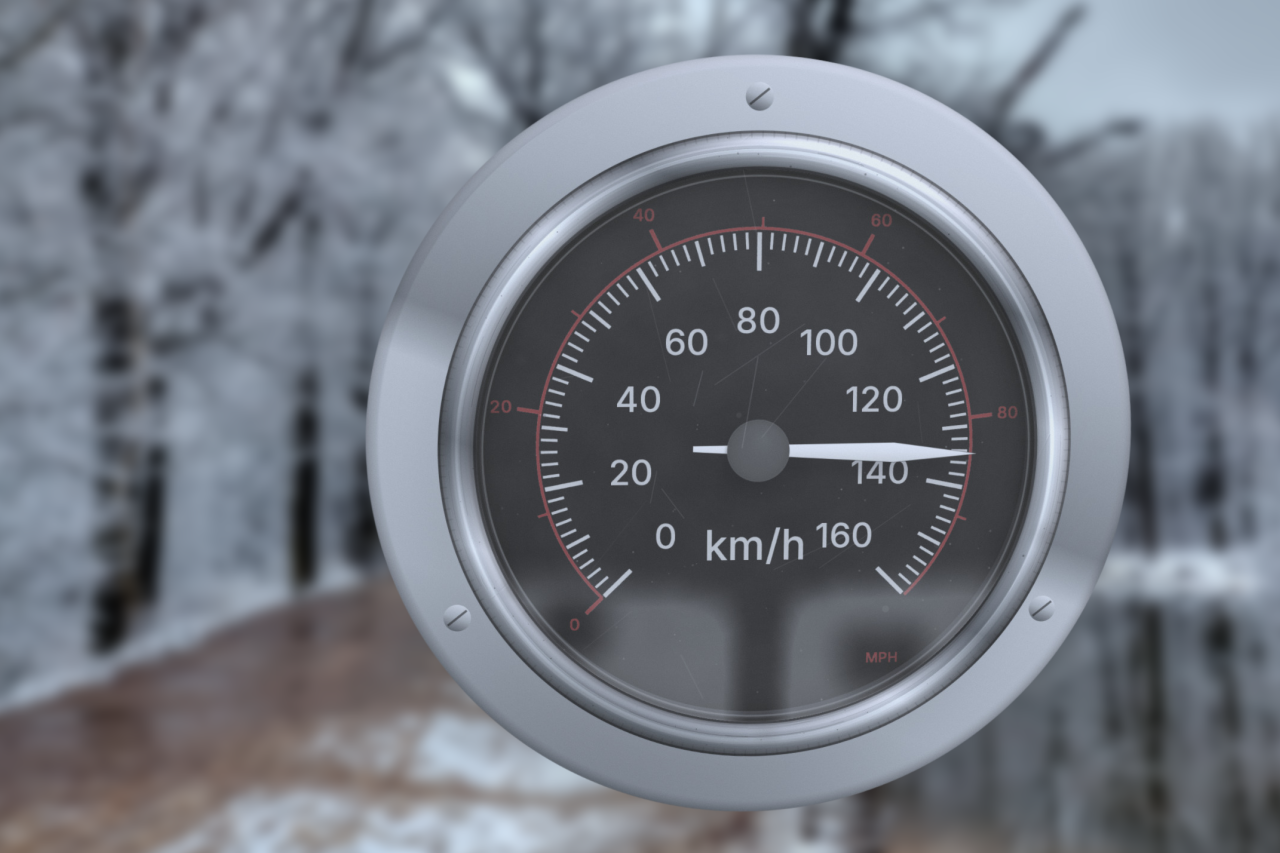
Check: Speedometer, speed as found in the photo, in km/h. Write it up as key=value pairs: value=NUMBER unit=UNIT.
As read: value=134 unit=km/h
